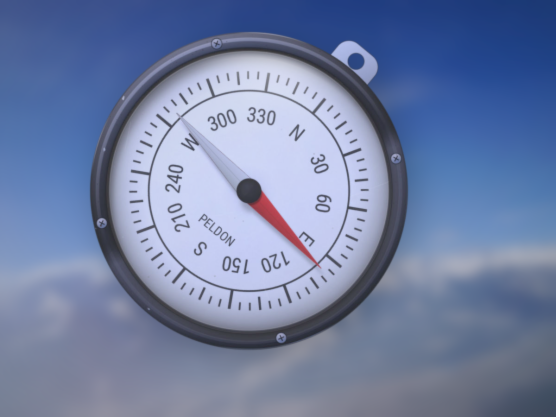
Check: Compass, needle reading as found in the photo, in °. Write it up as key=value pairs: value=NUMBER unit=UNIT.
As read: value=97.5 unit=°
